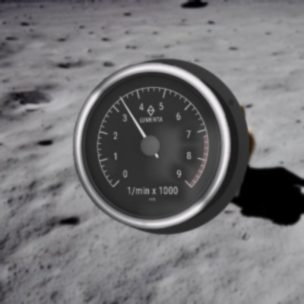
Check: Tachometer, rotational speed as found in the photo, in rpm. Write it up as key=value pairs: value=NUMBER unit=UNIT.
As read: value=3400 unit=rpm
